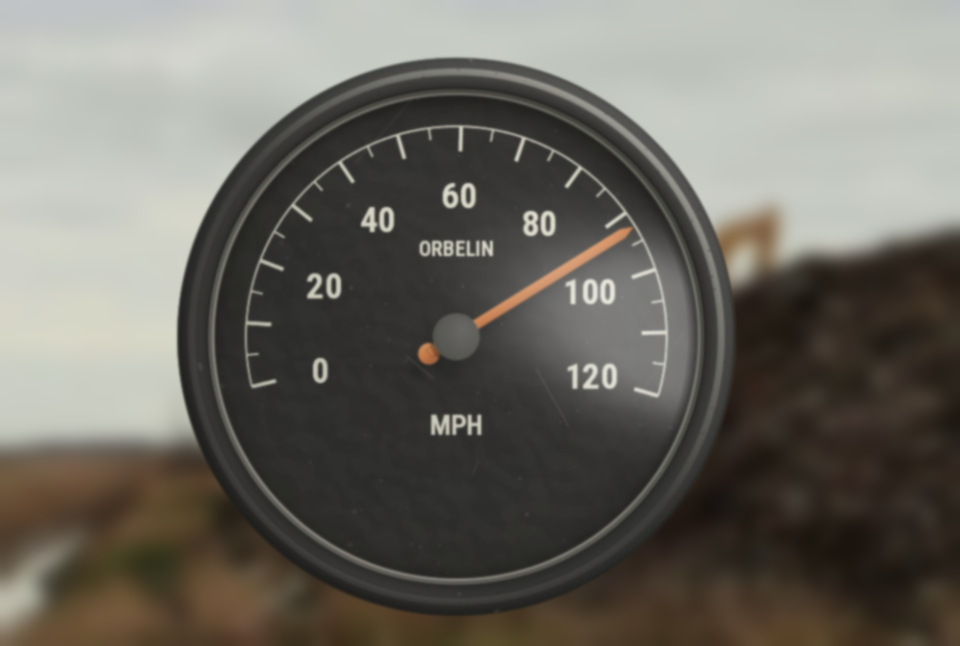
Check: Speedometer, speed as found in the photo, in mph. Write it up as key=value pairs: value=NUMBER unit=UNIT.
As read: value=92.5 unit=mph
